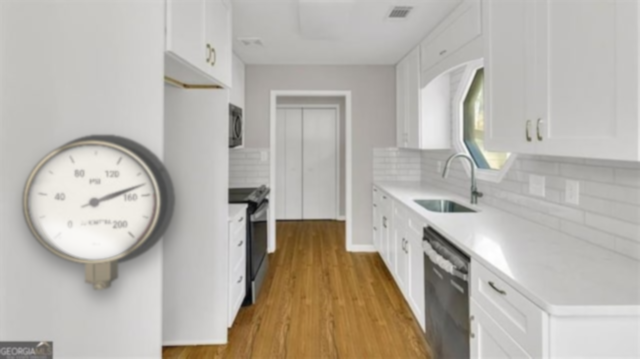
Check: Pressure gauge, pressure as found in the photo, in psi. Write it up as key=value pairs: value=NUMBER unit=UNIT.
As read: value=150 unit=psi
